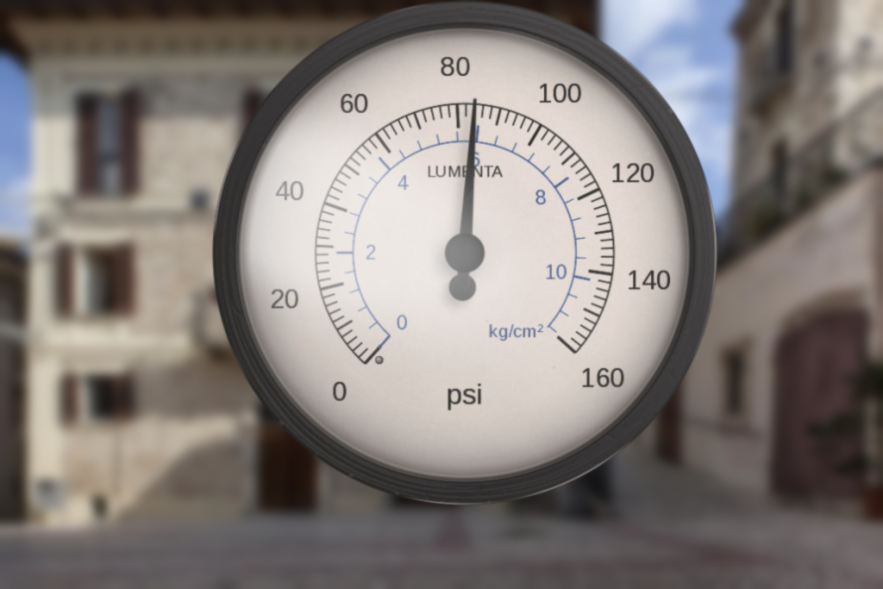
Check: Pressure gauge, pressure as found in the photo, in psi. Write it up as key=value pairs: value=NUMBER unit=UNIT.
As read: value=84 unit=psi
